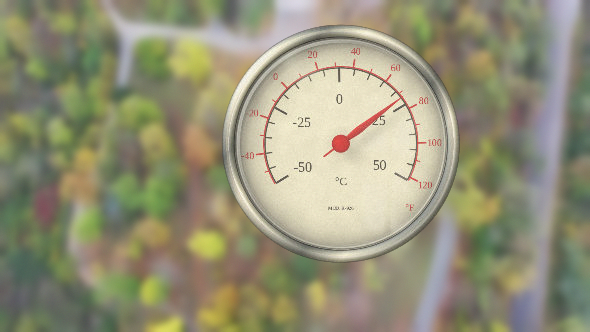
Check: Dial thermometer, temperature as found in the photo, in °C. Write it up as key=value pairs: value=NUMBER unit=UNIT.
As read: value=22.5 unit=°C
